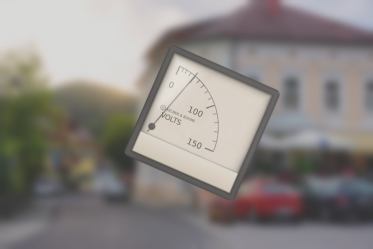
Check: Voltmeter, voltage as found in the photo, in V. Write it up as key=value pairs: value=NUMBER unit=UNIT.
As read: value=50 unit=V
